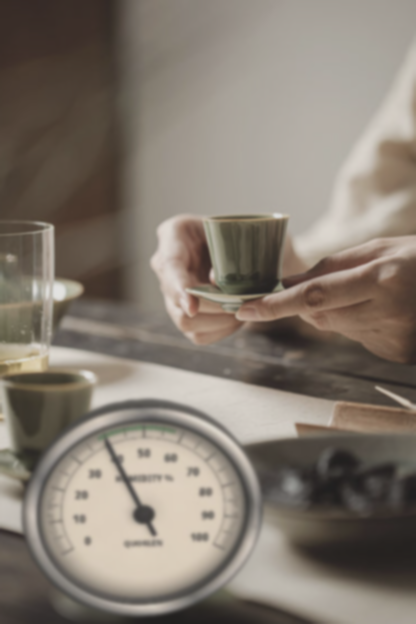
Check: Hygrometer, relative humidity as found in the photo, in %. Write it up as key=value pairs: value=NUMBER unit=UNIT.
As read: value=40 unit=%
